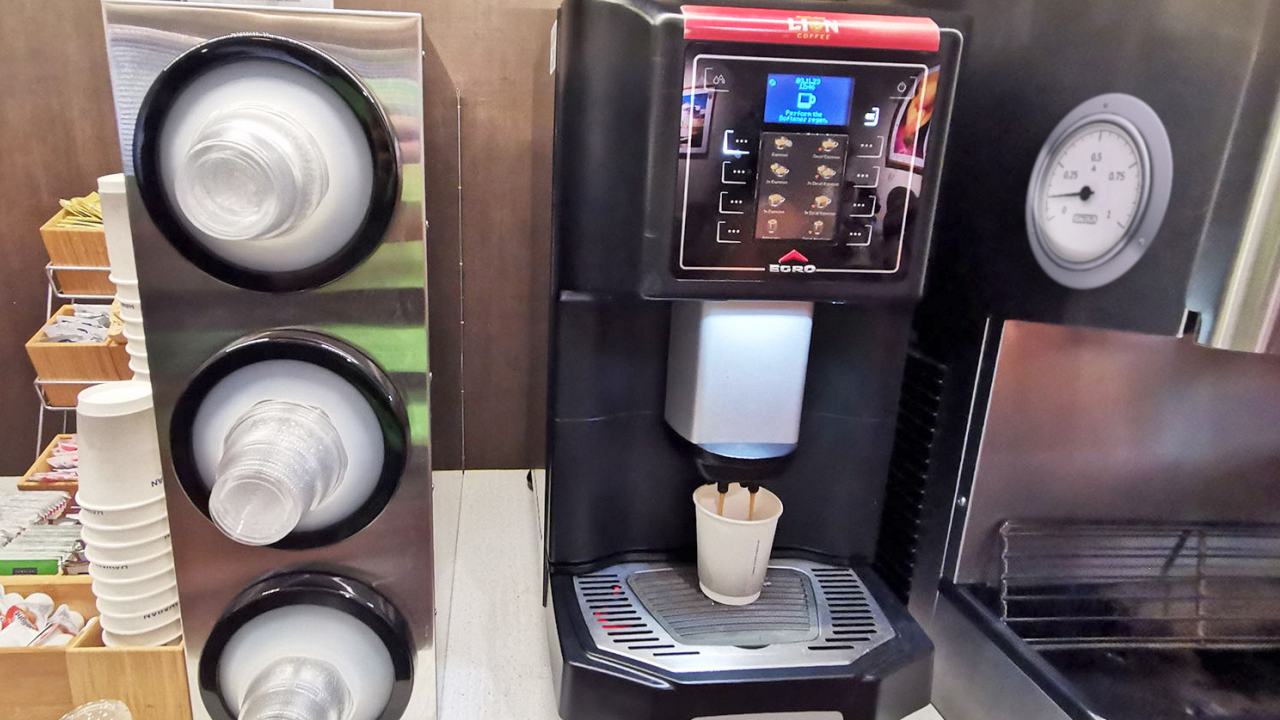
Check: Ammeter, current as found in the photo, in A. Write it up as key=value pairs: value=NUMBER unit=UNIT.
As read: value=0.1 unit=A
